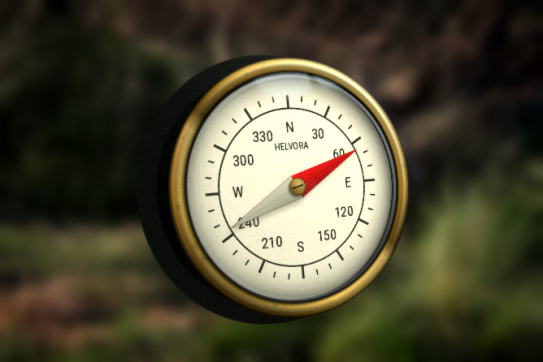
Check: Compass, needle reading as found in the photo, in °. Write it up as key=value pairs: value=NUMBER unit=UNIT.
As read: value=65 unit=°
